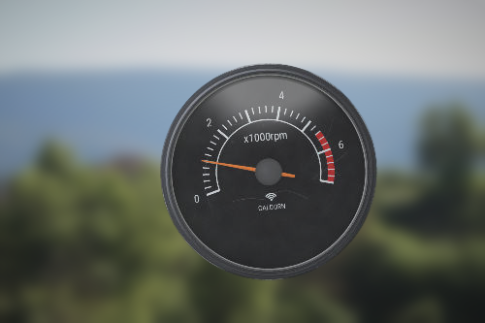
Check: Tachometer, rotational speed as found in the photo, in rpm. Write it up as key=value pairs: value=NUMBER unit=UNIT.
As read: value=1000 unit=rpm
